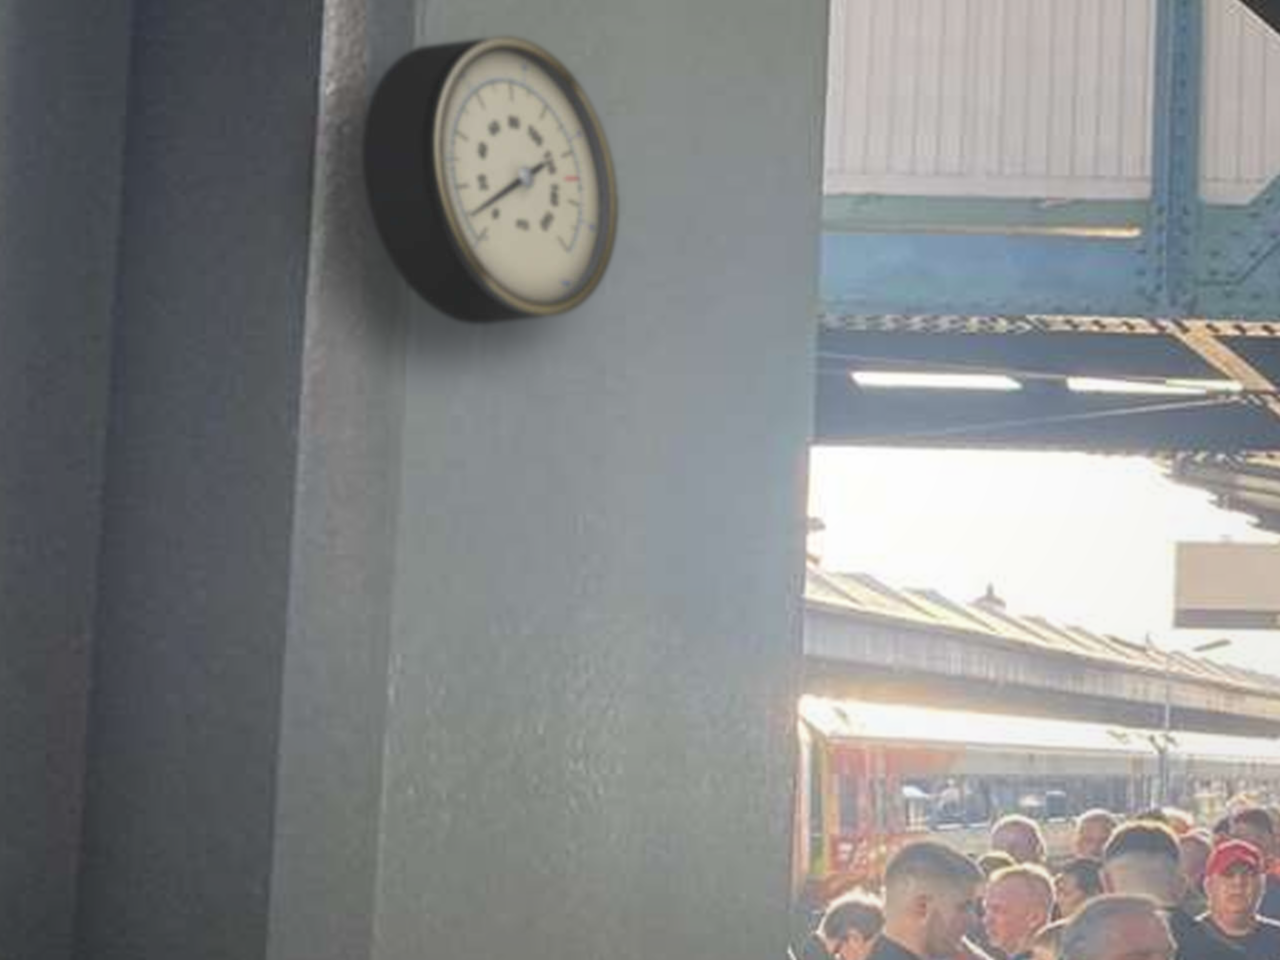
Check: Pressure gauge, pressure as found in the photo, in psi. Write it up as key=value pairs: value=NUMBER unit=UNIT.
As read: value=10 unit=psi
